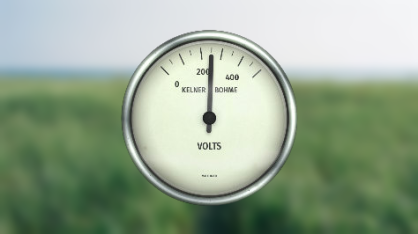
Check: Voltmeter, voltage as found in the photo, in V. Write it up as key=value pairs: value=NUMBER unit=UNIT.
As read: value=250 unit=V
